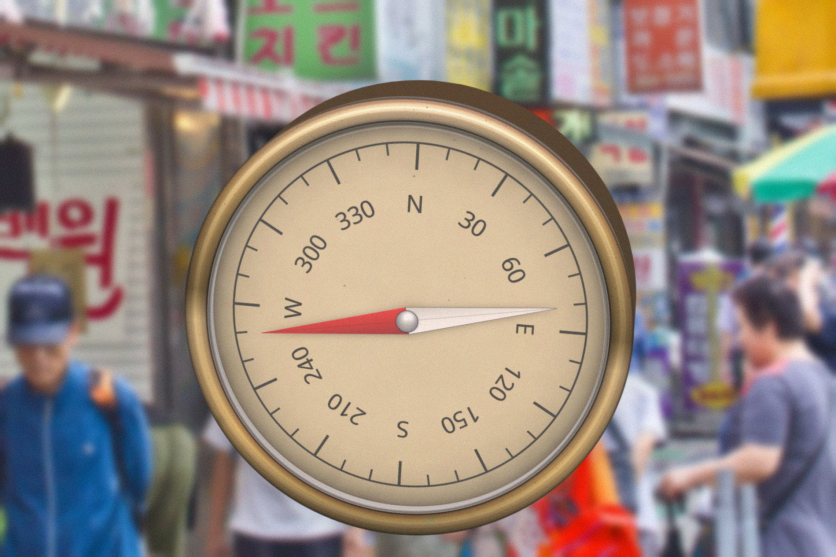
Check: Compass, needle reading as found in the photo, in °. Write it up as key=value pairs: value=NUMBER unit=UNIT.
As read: value=260 unit=°
